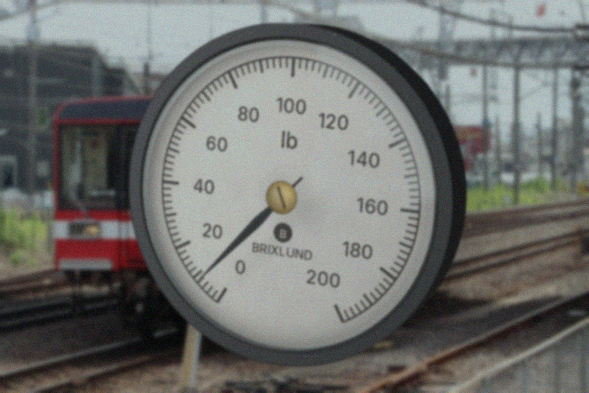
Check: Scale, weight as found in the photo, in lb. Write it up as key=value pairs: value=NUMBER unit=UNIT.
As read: value=8 unit=lb
